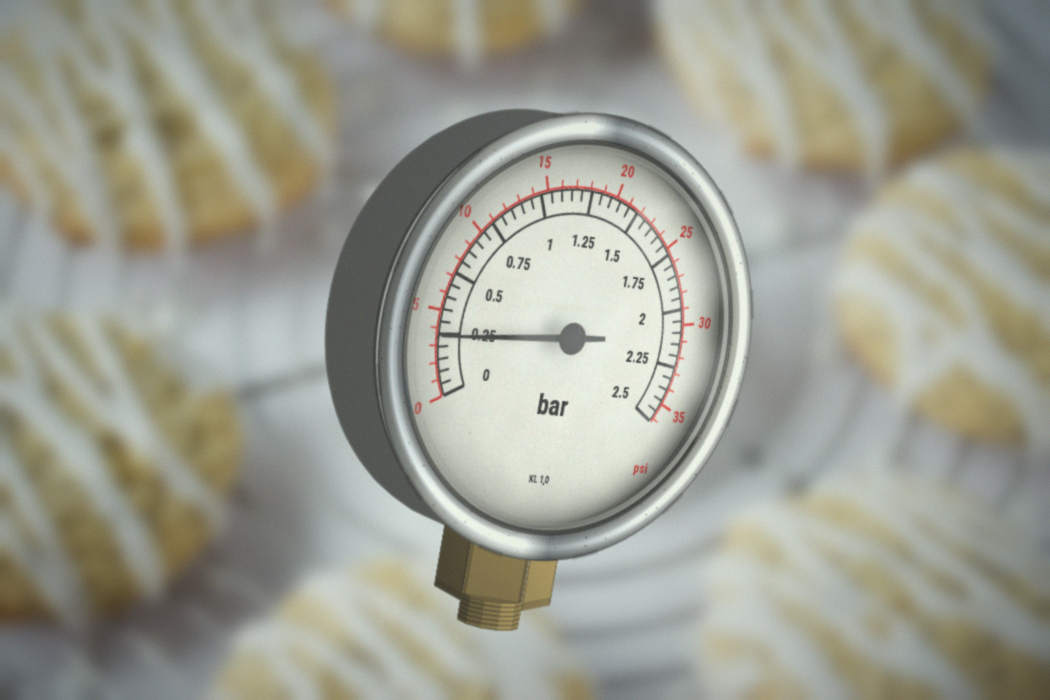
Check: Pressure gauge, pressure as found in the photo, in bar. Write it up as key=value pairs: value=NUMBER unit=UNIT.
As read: value=0.25 unit=bar
